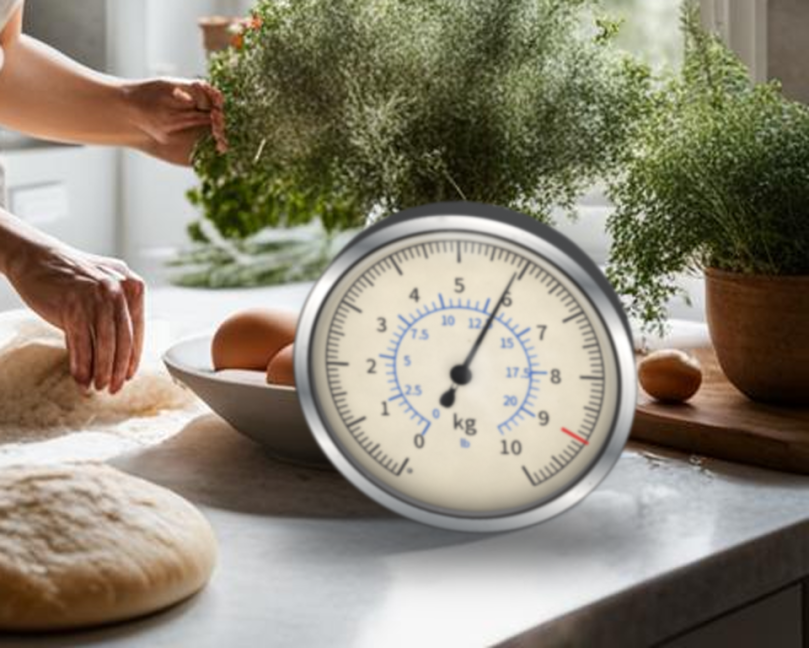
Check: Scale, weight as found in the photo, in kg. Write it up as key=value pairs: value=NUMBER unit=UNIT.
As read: value=5.9 unit=kg
